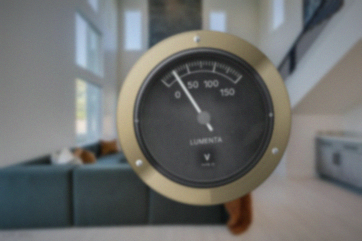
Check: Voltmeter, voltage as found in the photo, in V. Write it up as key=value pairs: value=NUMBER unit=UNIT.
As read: value=25 unit=V
